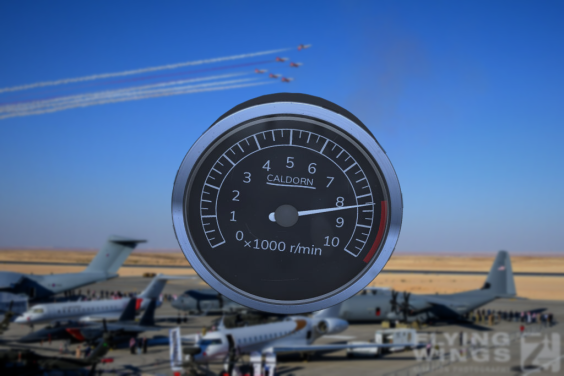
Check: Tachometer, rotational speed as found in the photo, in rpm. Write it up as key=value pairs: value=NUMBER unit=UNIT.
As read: value=8250 unit=rpm
